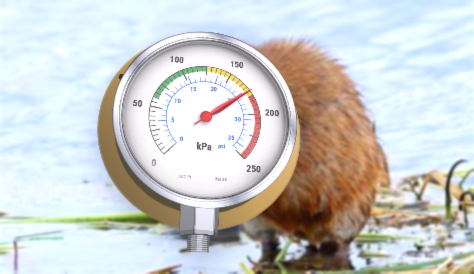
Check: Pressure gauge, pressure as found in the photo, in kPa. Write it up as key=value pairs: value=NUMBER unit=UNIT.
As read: value=175 unit=kPa
